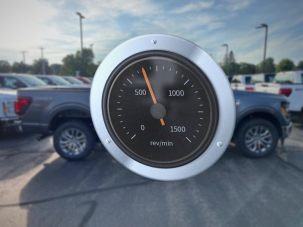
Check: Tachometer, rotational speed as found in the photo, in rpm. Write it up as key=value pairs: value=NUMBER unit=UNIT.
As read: value=650 unit=rpm
